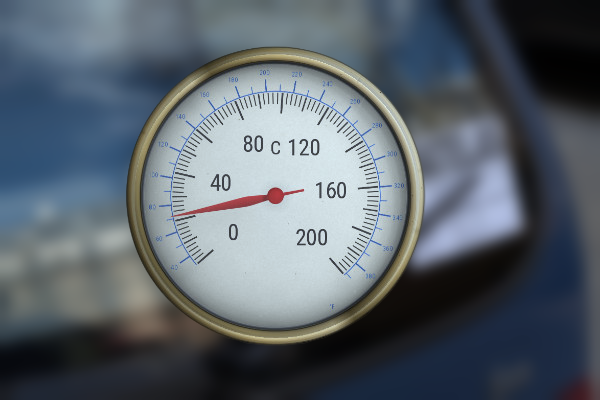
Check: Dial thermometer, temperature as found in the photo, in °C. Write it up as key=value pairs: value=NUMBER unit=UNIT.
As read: value=22 unit=°C
